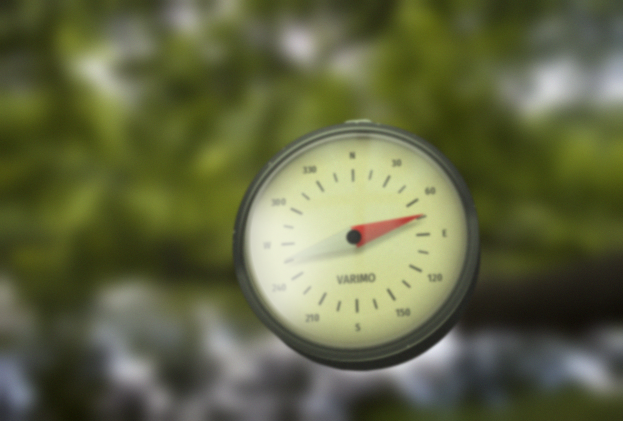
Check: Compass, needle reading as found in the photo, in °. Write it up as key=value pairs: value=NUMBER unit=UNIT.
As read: value=75 unit=°
